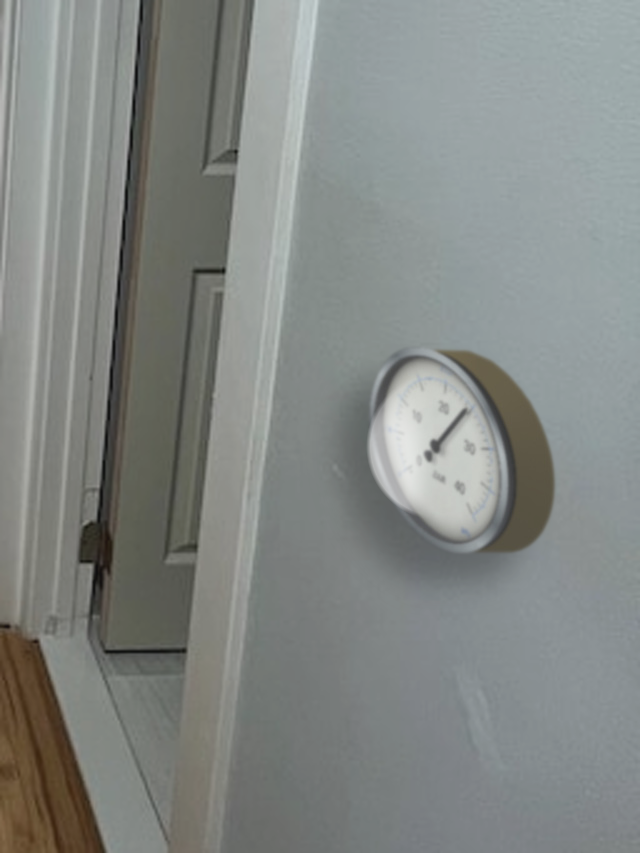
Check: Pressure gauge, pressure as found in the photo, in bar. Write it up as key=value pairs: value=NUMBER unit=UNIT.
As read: value=25 unit=bar
